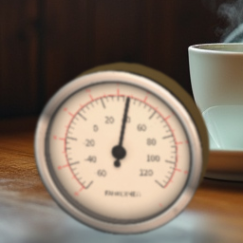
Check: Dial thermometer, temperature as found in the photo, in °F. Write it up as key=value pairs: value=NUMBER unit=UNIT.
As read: value=40 unit=°F
